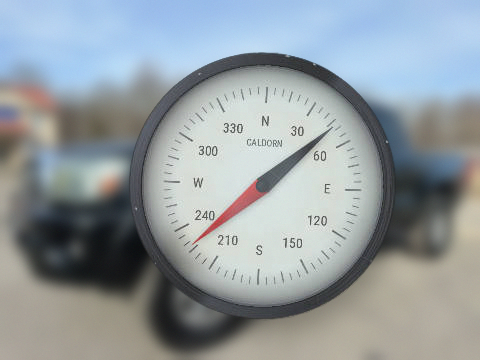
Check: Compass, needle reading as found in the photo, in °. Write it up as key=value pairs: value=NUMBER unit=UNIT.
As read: value=227.5 unit=°
